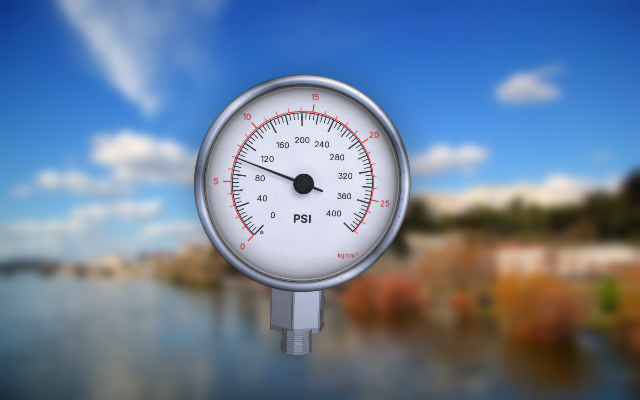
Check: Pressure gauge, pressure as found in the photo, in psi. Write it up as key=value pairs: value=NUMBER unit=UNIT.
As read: value=100 unit=psi
